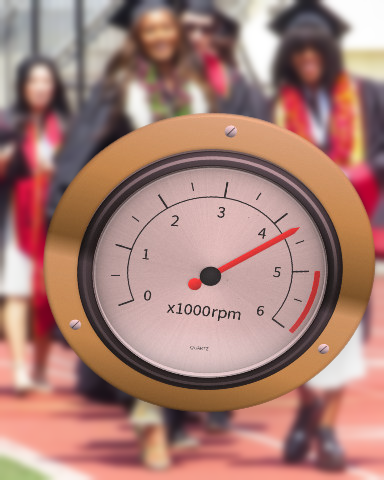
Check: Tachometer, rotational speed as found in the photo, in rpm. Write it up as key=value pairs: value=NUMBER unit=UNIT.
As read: value=4250 unit=rpm
